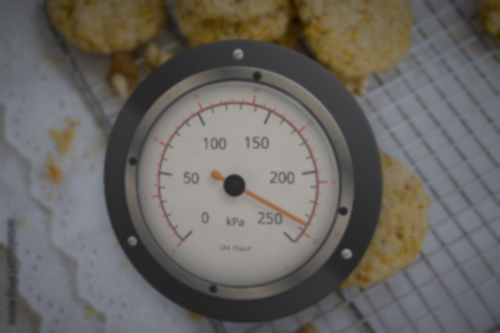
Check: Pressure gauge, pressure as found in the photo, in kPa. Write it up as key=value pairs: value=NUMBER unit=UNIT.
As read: value=235 unit=kPa
